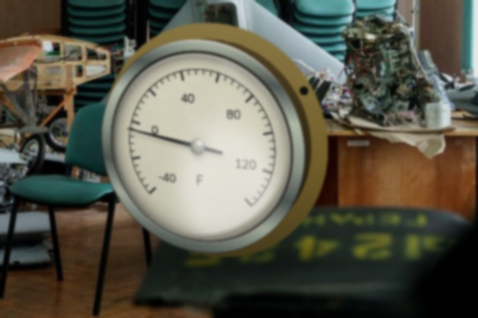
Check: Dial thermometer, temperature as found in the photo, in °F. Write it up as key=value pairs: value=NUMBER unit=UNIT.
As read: value=-4 unit=°F
